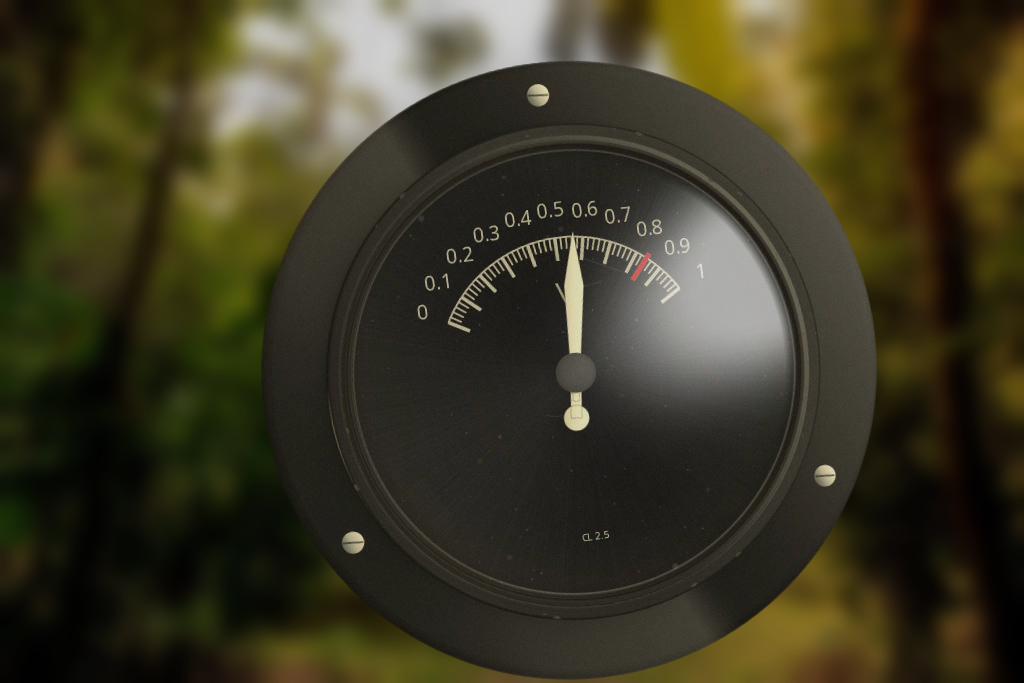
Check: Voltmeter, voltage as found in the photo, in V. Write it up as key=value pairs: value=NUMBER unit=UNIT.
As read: value=0.56 unit=V
